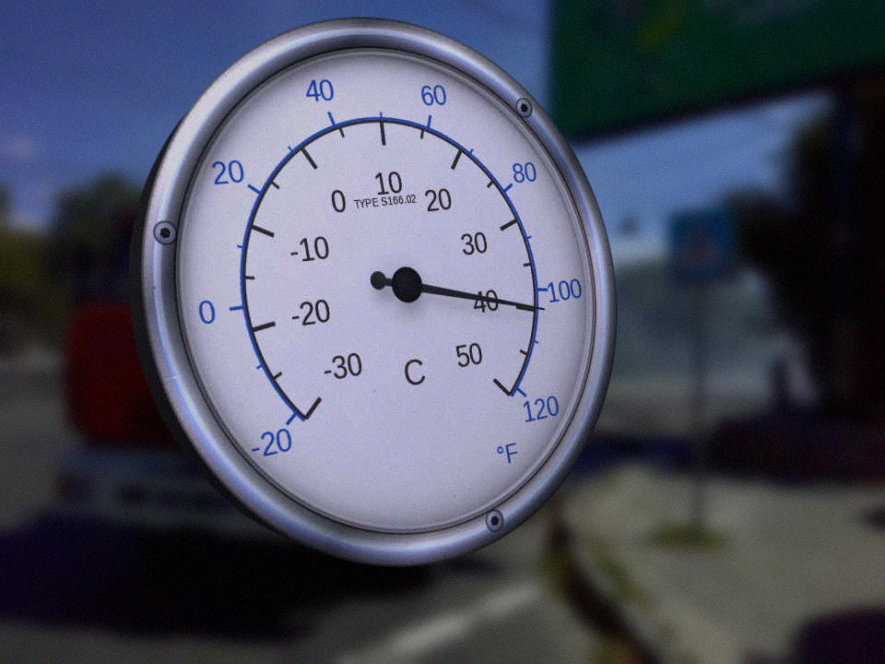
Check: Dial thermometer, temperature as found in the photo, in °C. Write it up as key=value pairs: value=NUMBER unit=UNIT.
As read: value=40 unit=°C
